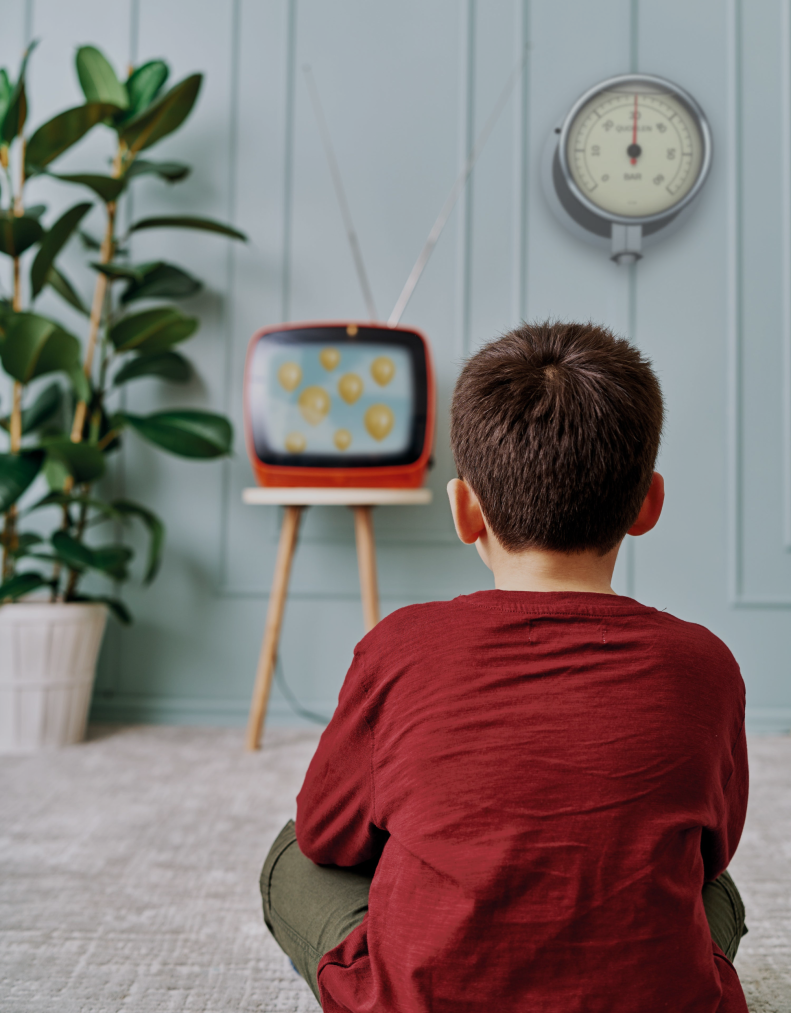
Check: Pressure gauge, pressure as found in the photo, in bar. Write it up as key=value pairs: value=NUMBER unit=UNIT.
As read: value=30 unit=bar
